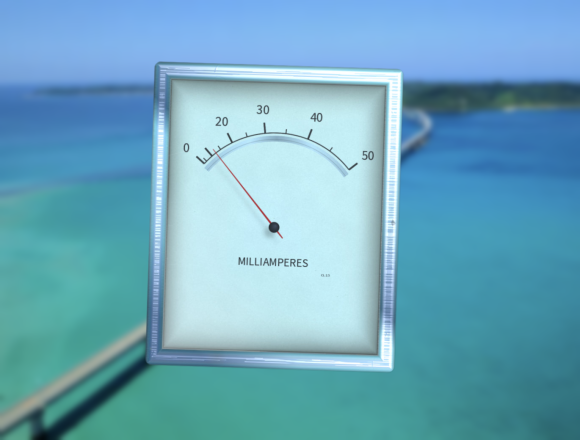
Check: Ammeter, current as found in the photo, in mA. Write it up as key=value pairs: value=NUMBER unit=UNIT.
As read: value=12.5 unit=mA
